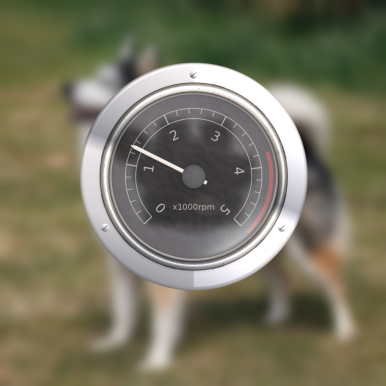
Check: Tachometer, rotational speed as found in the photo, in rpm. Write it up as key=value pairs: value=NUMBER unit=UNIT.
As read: value=1300 unit=rpm
